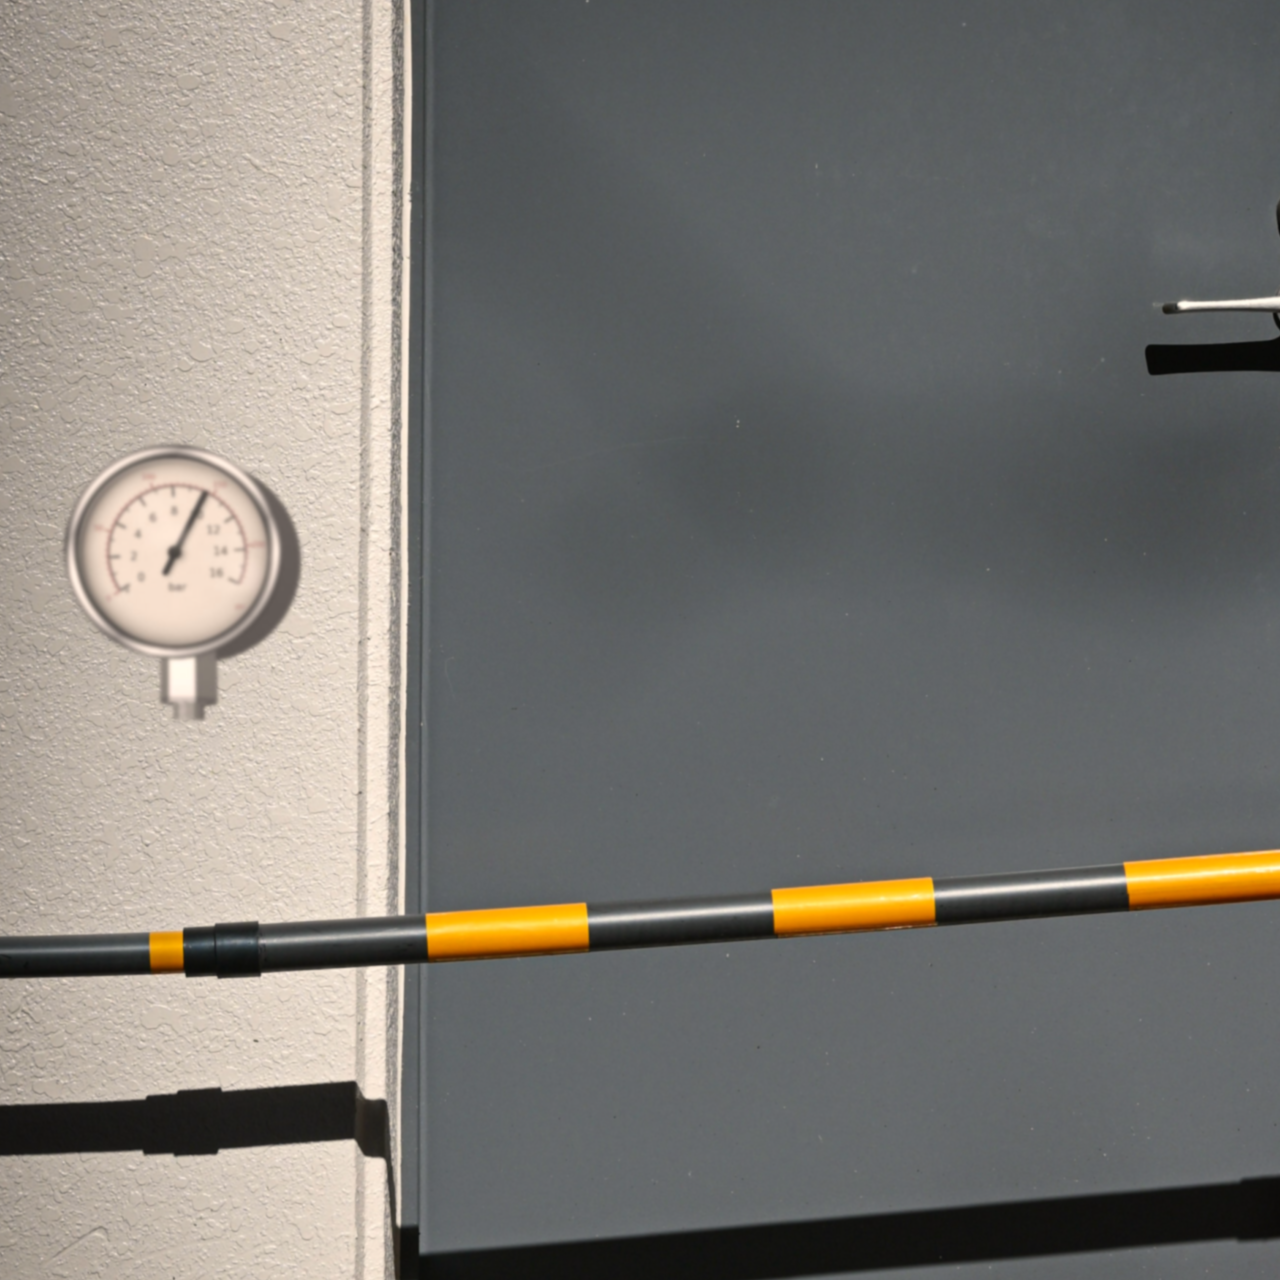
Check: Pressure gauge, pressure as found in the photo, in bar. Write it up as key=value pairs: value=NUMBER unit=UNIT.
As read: value=10 unit=bar
